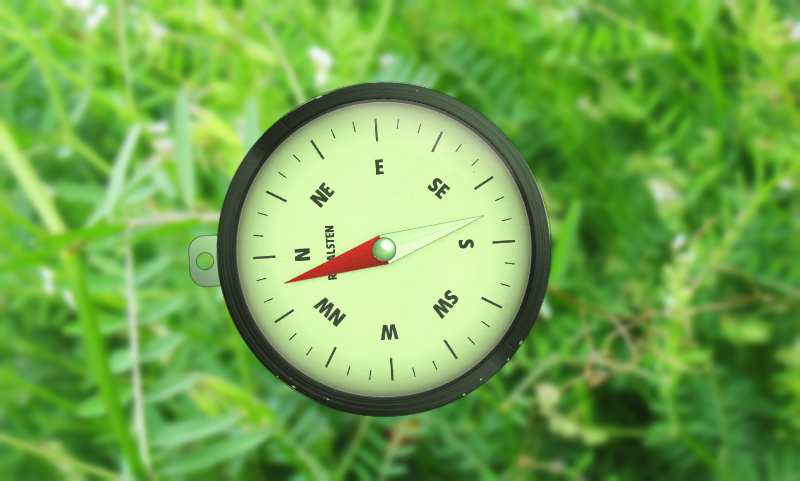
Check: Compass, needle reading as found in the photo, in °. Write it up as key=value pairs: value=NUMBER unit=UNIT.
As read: value=345 unit=°
